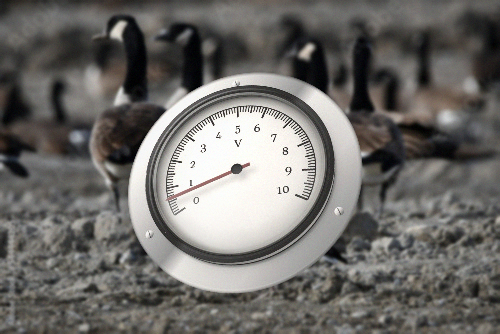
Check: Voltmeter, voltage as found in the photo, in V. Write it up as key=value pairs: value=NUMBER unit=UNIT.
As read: value=0.5 unit=V
